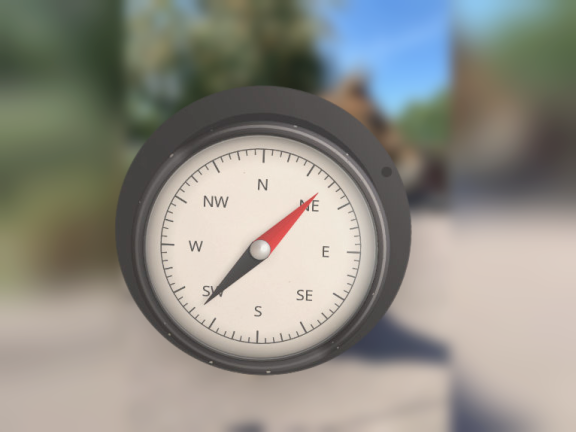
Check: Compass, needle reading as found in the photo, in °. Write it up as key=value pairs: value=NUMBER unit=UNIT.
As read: value=42.5 unit=°
